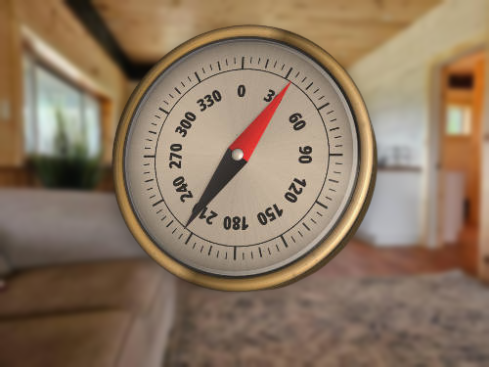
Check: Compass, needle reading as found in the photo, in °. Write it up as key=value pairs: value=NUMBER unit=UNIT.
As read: value=35 unit=°
